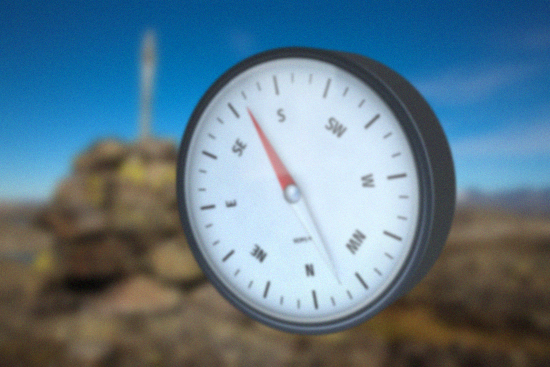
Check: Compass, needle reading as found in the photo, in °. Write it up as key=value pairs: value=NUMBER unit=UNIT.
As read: value=160 unit=°
